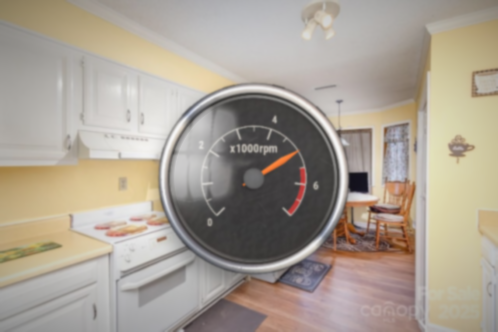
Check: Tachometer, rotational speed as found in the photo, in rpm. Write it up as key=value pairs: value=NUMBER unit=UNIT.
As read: value=5000 unit=rpm
